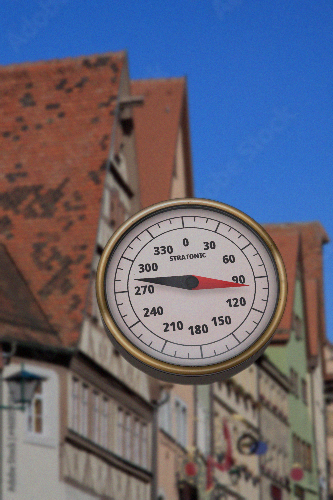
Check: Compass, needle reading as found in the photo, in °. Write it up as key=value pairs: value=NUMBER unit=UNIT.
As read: value=100 unit=°
